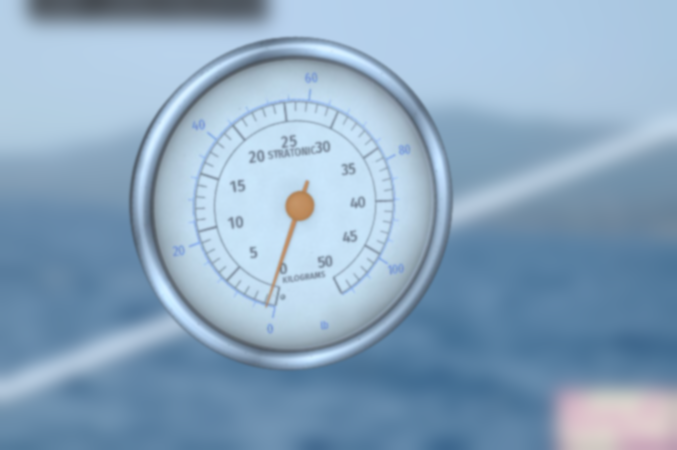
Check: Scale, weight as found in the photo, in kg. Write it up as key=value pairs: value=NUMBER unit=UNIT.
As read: value=1 unit=kg
